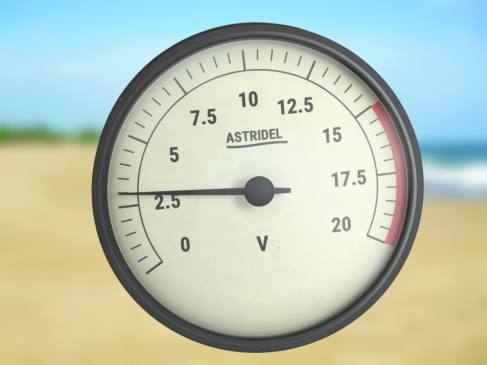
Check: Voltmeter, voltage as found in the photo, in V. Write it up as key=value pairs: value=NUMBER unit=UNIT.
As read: value=3 unit=V
